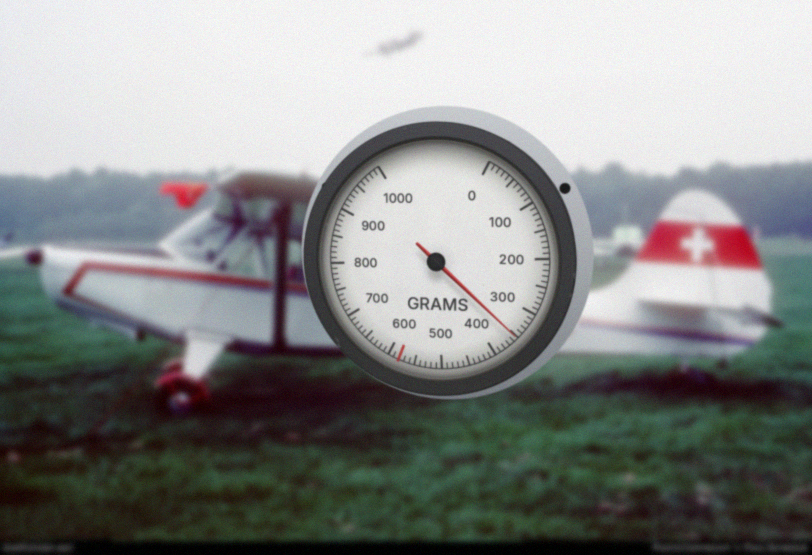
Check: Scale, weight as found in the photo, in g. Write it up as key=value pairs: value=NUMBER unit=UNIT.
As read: value=350 unit=g
